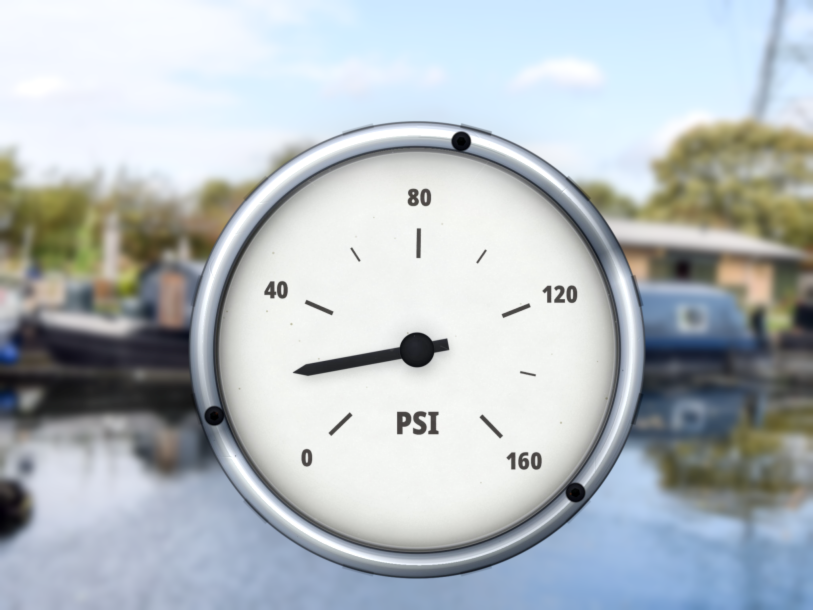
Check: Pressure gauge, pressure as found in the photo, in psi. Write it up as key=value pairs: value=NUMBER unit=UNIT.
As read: value=20 unit=psi
